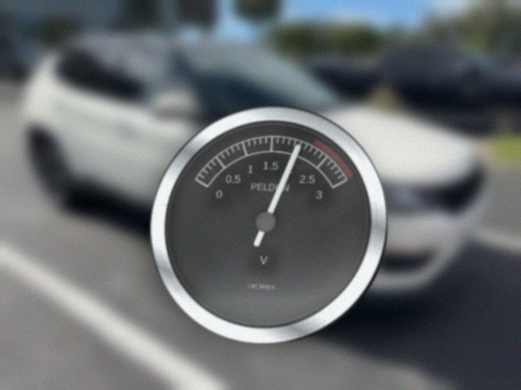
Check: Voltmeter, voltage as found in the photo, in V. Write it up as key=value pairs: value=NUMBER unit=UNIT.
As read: value=2 unit=V
